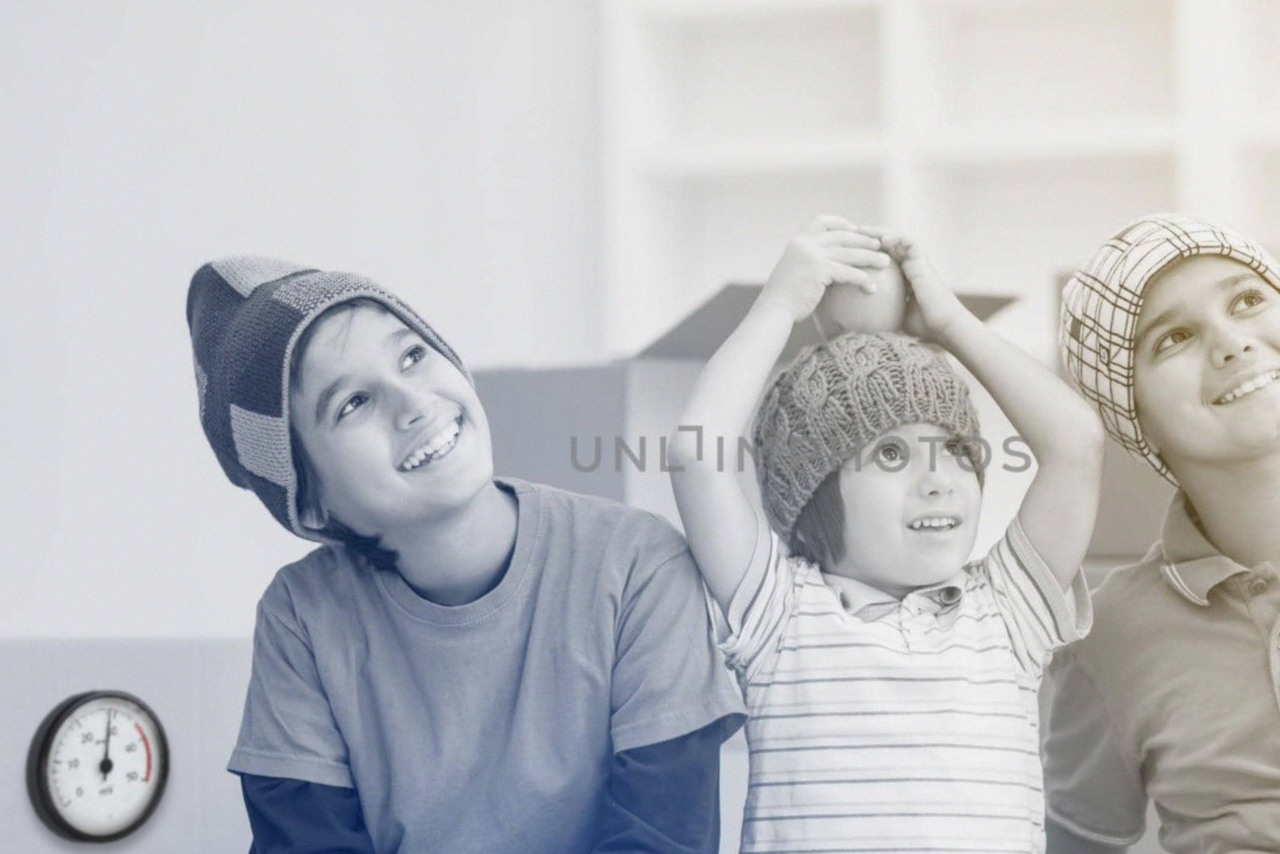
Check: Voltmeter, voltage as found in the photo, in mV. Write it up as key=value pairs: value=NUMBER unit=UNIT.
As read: value=28 unit=mV
